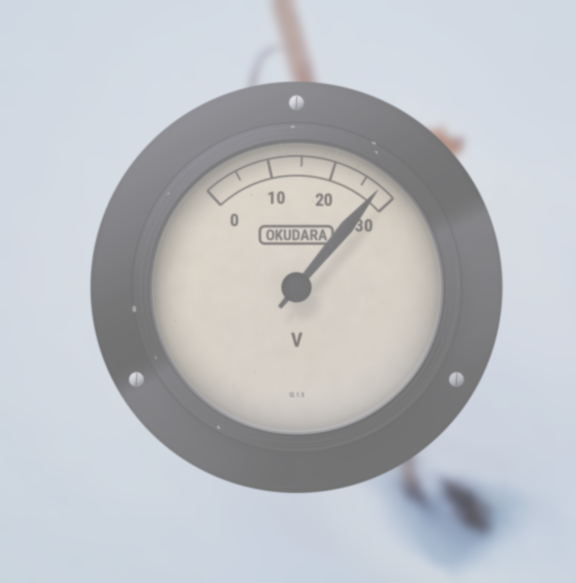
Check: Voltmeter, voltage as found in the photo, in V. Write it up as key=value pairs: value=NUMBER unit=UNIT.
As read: value=27.5 unit=V
